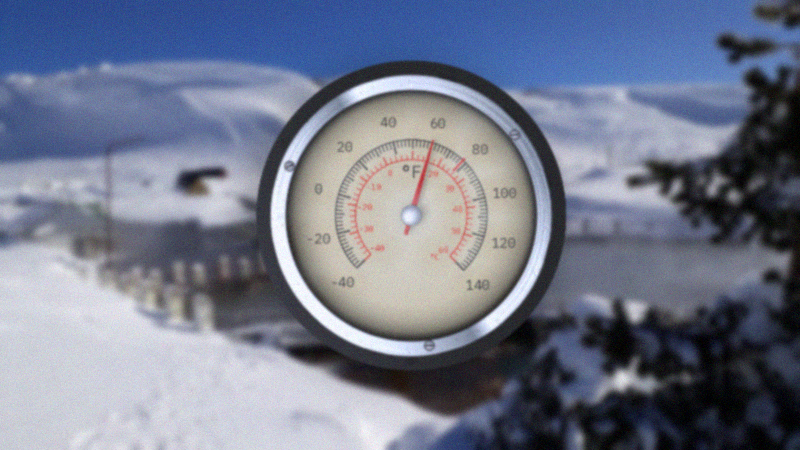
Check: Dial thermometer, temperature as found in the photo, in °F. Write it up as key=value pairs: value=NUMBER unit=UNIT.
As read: value=60 unit=°F
